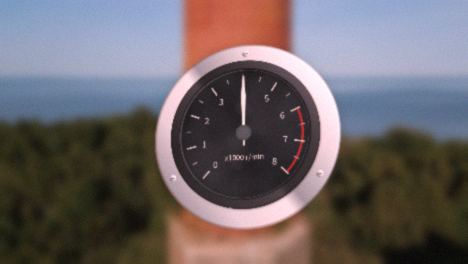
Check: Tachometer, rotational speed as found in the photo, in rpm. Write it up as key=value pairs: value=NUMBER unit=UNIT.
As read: value=4000 unit=rpm
